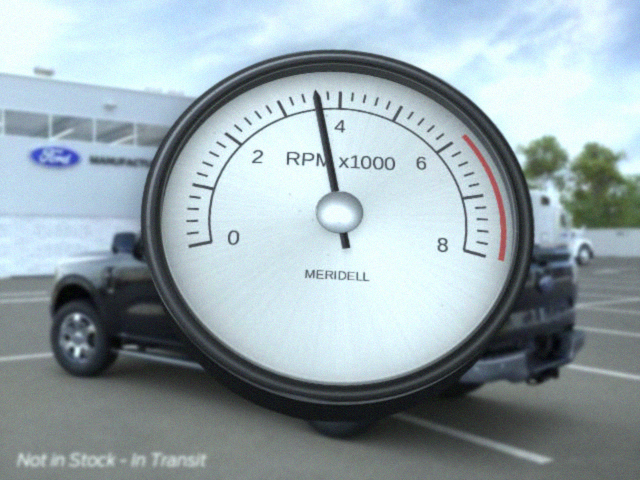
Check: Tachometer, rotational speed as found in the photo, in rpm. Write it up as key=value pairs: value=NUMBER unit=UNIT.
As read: value=3600 unit=rpm
